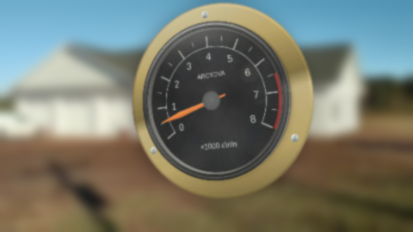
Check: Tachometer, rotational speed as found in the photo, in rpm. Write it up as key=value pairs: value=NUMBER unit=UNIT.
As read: value=500 unit=rpm
